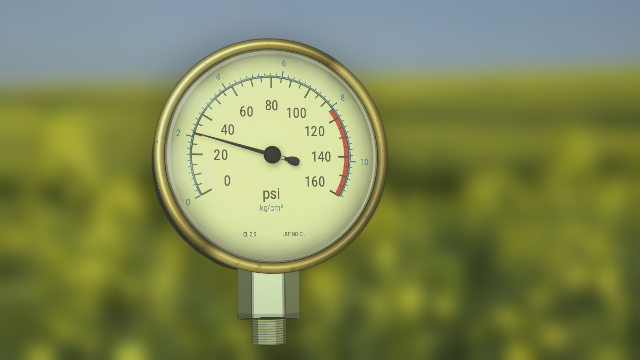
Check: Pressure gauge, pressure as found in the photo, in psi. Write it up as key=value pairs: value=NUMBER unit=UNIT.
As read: value=30 unit=psi
